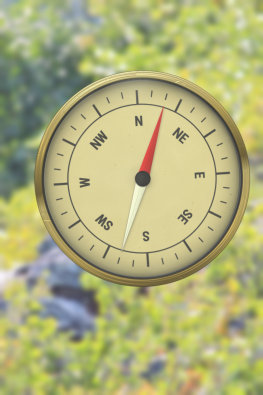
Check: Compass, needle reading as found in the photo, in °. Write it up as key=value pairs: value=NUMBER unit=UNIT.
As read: value=20 unit=°
